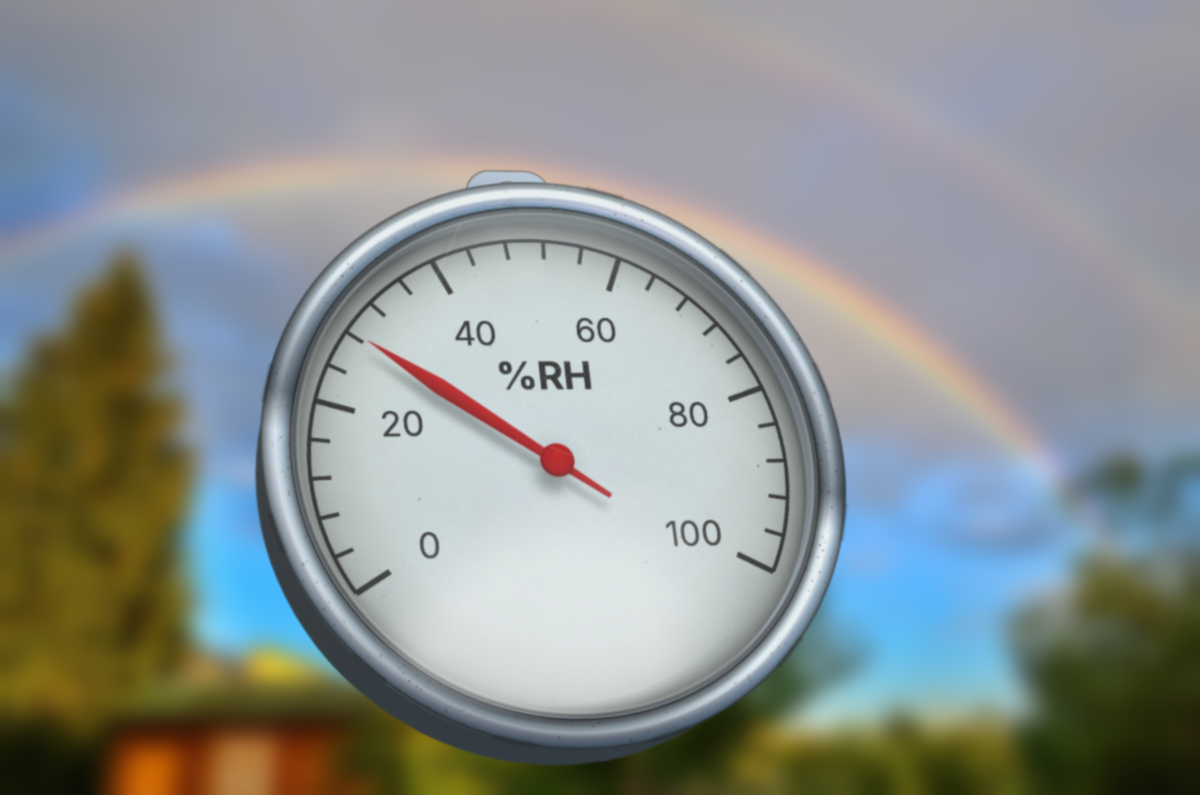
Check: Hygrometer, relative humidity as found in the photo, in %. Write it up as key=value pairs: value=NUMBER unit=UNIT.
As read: value=28 unit=%
